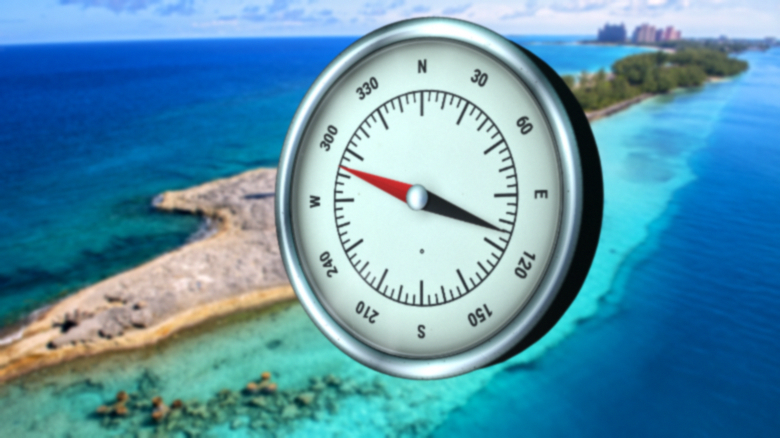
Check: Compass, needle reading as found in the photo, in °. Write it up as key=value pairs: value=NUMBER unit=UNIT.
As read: value=290 unit=°
